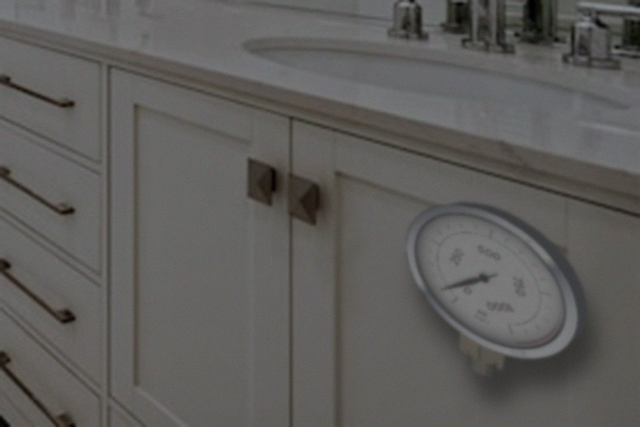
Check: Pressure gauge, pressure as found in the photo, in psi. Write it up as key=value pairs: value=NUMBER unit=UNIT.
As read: value=50 unit=psi
